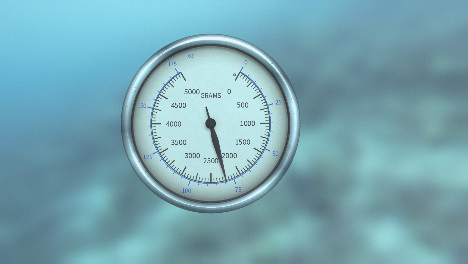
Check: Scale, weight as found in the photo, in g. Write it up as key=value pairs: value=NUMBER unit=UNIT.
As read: value=2250 unit=g
